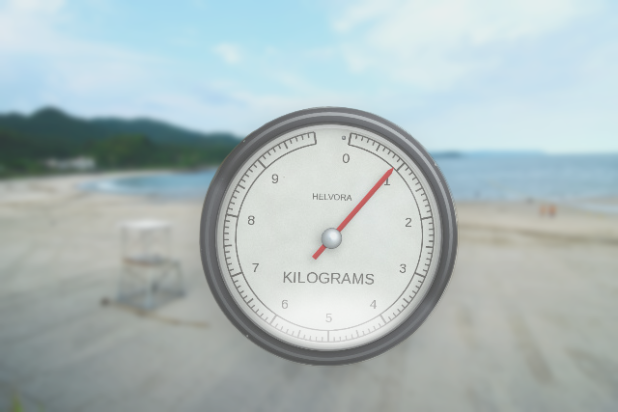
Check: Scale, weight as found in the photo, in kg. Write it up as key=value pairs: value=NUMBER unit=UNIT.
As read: value=0.9 unit=kg
